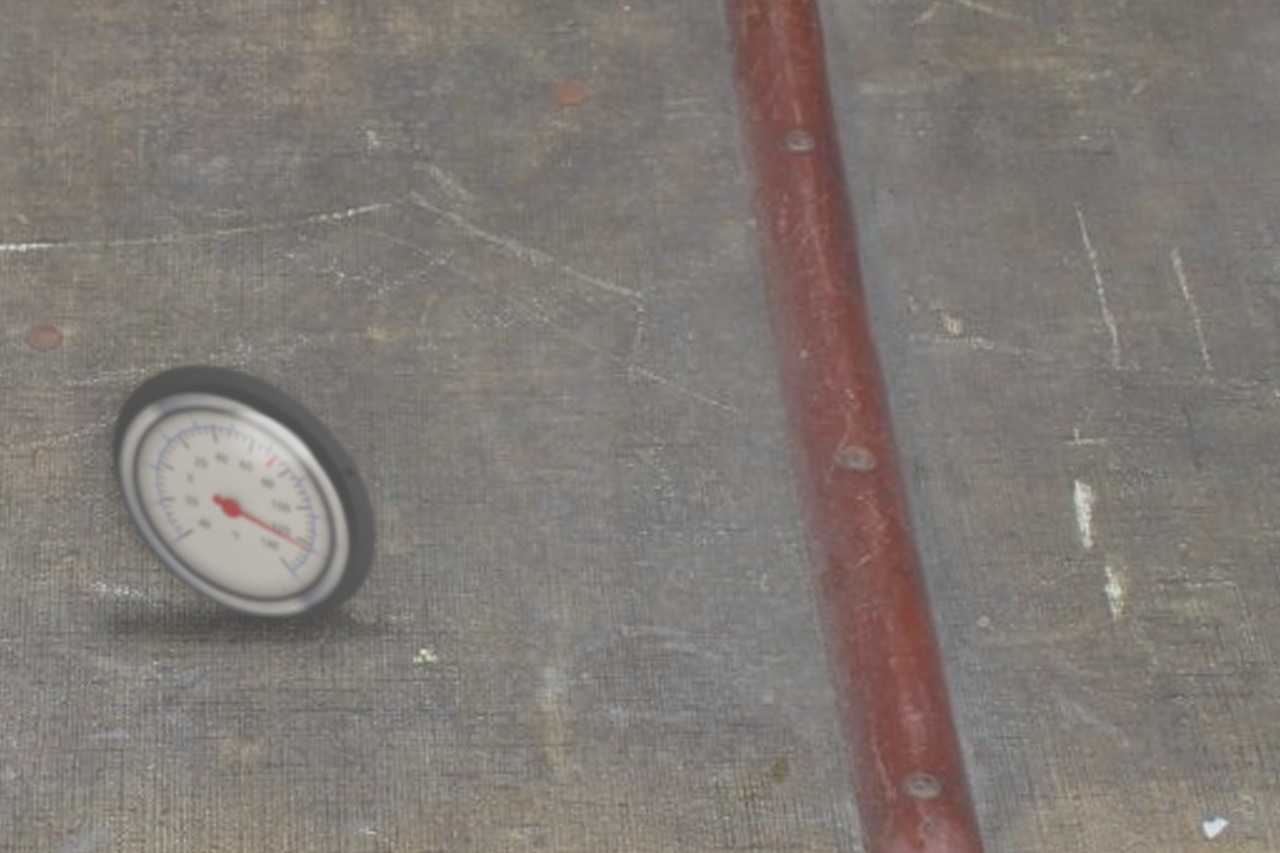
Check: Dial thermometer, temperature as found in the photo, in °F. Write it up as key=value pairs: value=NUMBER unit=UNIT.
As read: value=120 unit=°F
